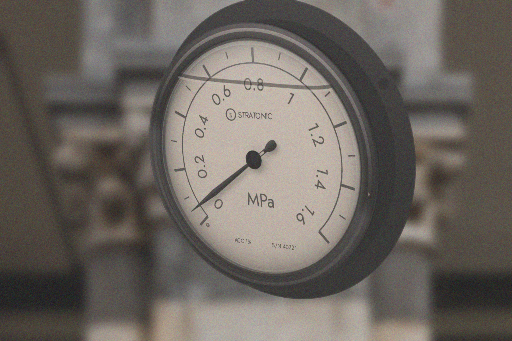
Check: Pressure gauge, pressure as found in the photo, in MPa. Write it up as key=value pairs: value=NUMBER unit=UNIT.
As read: value=0.05 unit=MPa
